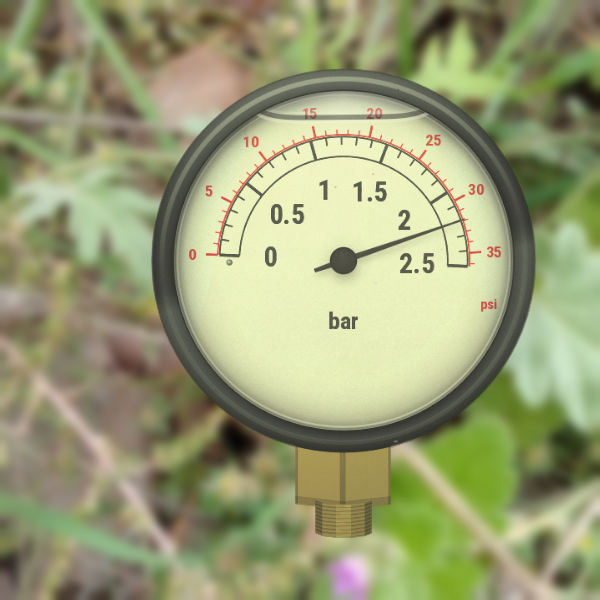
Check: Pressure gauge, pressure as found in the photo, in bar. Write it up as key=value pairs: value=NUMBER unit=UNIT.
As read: value=2.2 unit=bar
